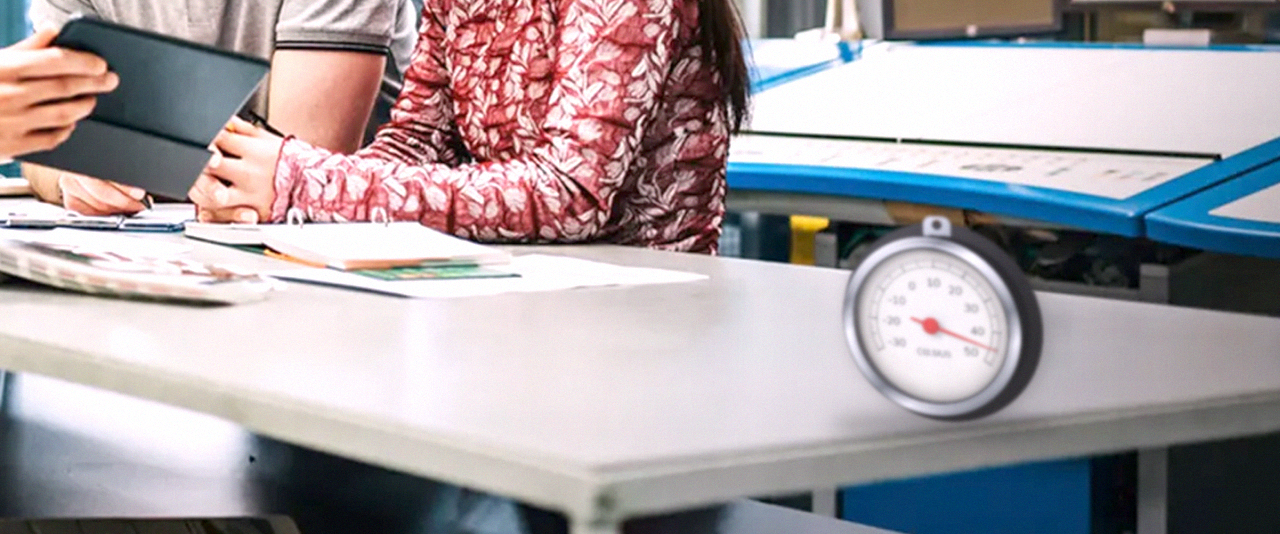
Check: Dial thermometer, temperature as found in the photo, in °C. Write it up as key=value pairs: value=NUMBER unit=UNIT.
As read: value=45 unit=°C
